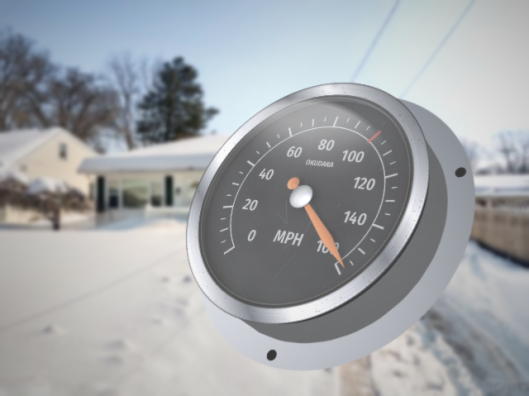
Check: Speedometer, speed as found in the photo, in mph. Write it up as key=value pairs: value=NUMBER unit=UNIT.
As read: value=157.5 unit=mph
